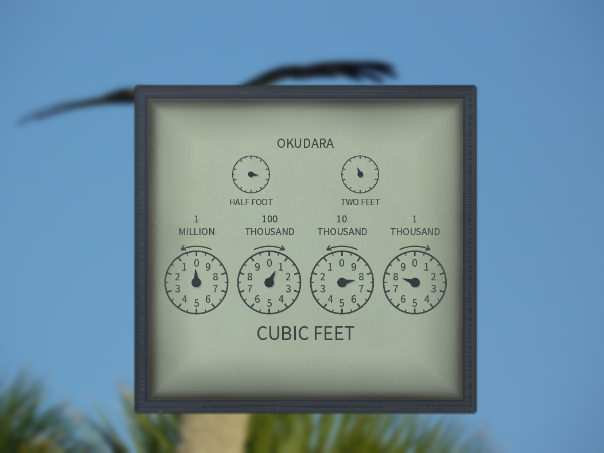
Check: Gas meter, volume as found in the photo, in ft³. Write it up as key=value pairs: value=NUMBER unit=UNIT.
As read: value=7800 unit=ft³
